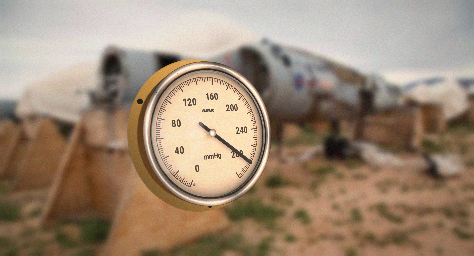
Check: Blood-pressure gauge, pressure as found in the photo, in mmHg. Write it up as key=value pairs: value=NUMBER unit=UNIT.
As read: value=280 unit=mmHg
